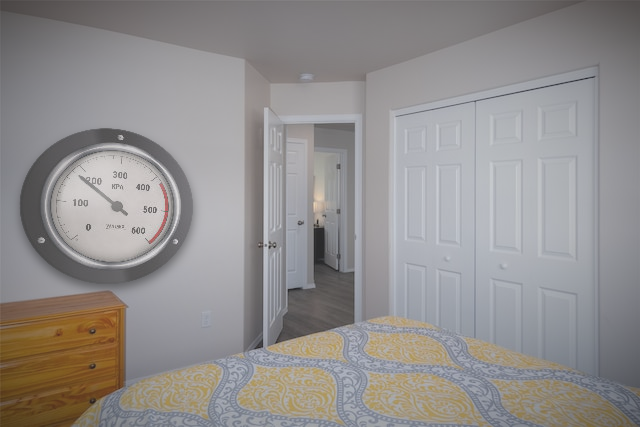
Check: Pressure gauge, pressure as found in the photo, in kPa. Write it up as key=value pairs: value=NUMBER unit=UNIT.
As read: value=180 unit=kPa
